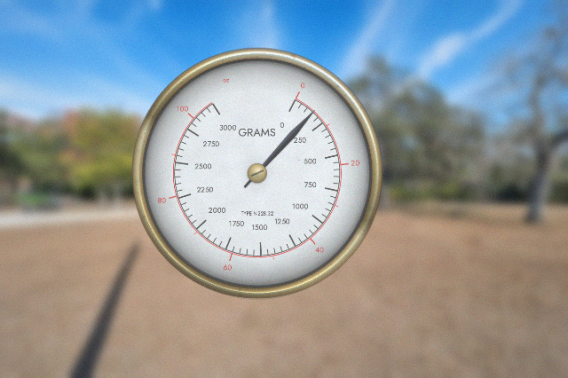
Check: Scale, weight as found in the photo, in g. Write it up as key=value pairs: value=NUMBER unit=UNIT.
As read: value=150 unit=g
